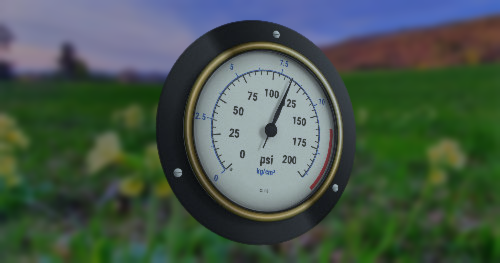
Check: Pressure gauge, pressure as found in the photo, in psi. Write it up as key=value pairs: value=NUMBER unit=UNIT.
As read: value=115 unit=psi
